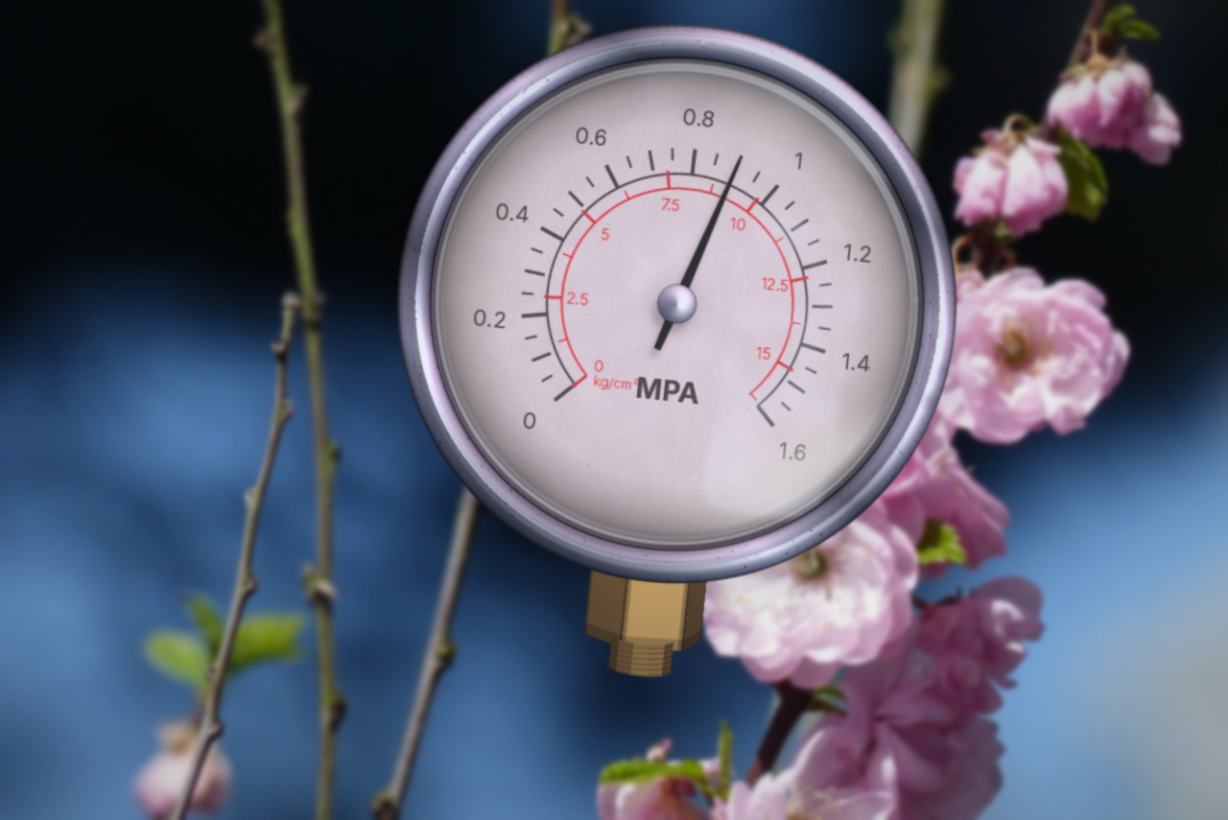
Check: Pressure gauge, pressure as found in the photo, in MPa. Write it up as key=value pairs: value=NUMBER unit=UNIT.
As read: value=0.9 unit=MPa
